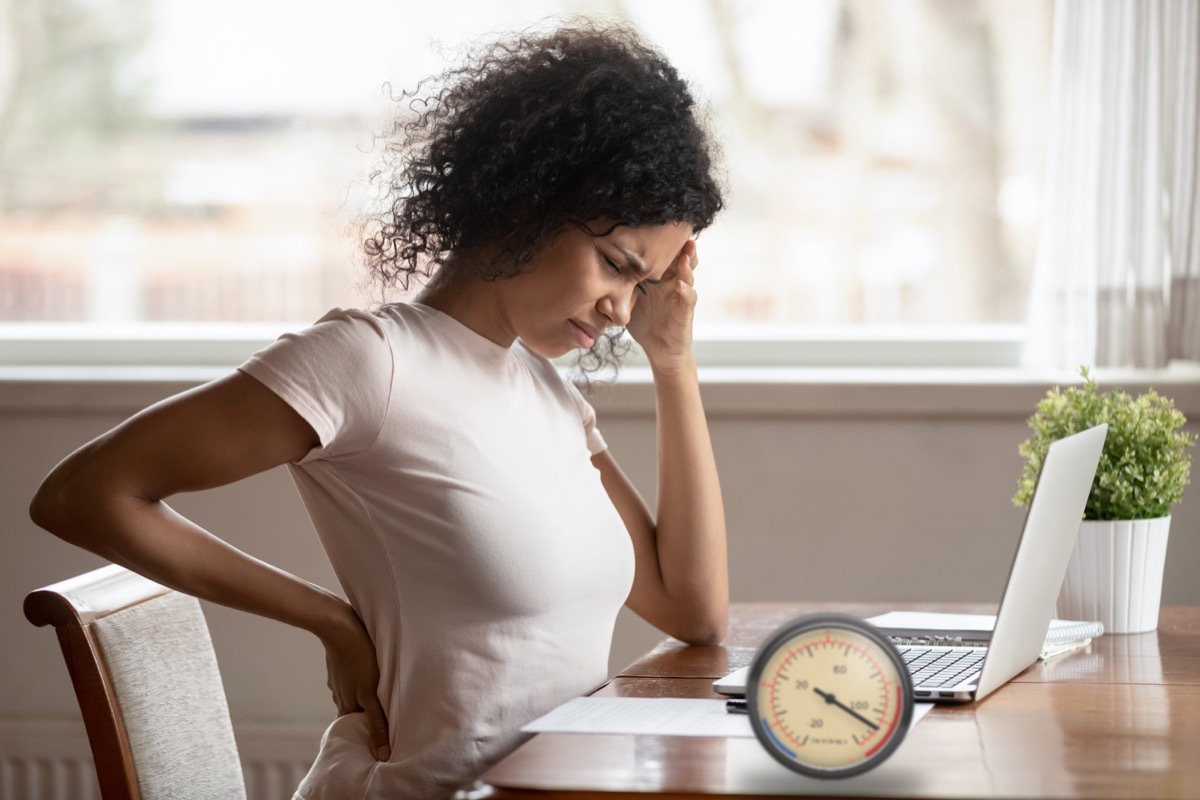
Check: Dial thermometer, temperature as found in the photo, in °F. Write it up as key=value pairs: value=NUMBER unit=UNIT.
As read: value=108 unit=°F
